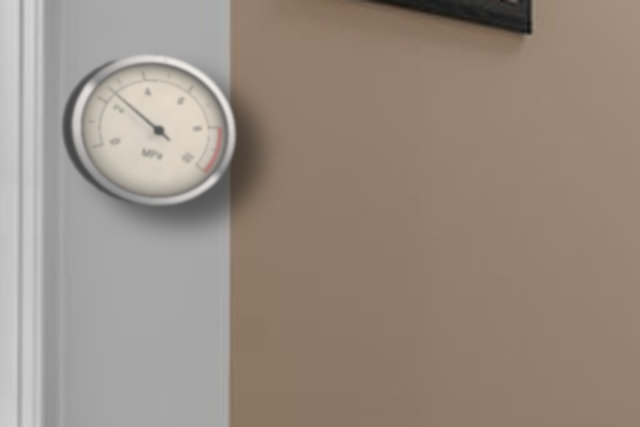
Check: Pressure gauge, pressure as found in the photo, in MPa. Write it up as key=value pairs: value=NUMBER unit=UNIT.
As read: value=2.5 unit=MPa
